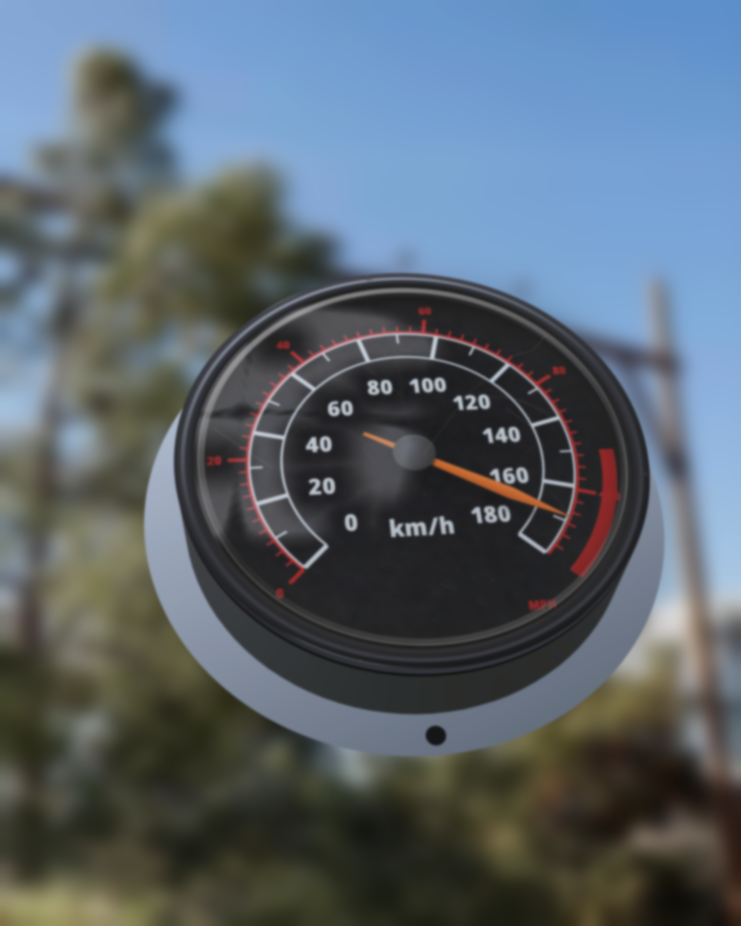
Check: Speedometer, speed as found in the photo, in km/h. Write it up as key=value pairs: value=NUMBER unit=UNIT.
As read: value=170 unit=km/h
